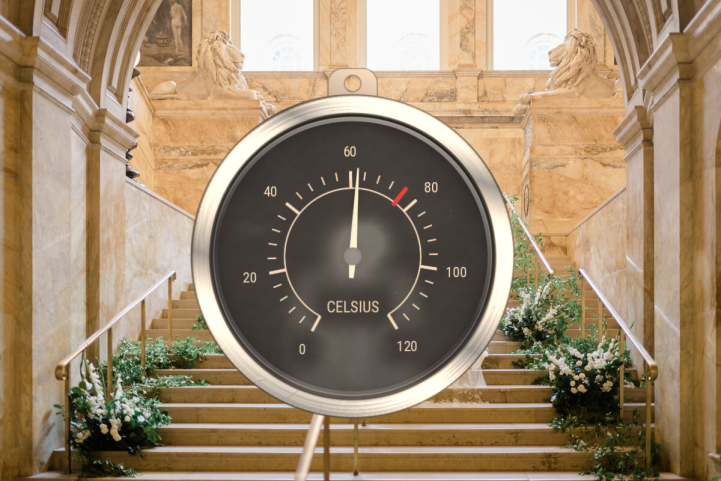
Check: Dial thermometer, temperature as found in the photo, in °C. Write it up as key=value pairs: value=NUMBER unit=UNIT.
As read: value=62 unit=°C
